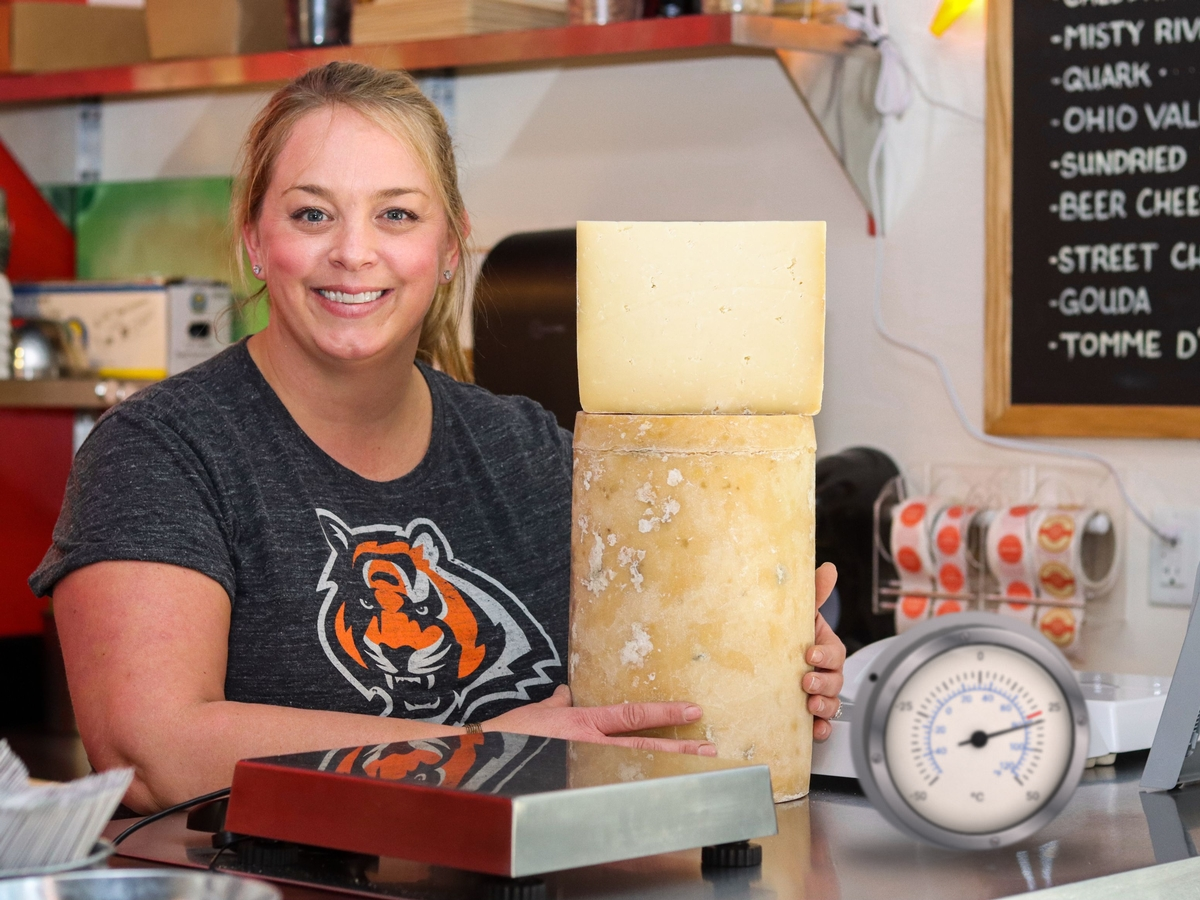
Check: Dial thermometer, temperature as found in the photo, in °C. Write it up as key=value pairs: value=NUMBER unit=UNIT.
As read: value=27.5 unit=°C
